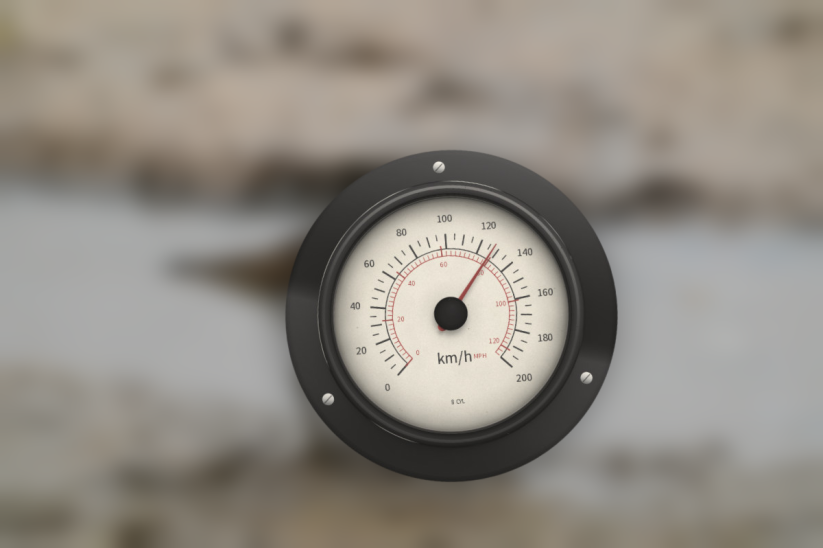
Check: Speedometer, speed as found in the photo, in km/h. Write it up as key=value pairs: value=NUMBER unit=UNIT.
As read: value=127.5 unit=km/h
